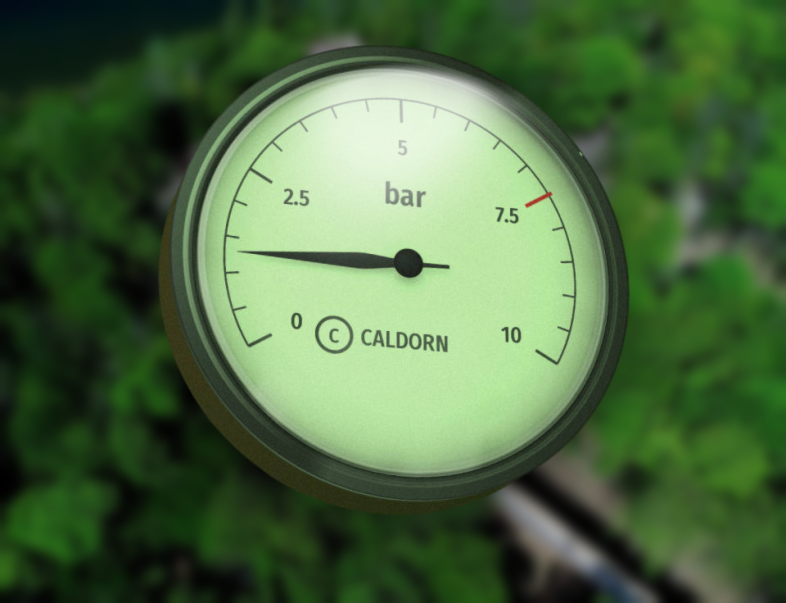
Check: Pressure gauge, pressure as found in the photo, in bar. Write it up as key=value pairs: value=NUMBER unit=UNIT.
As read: value=1.25 unit=bar
